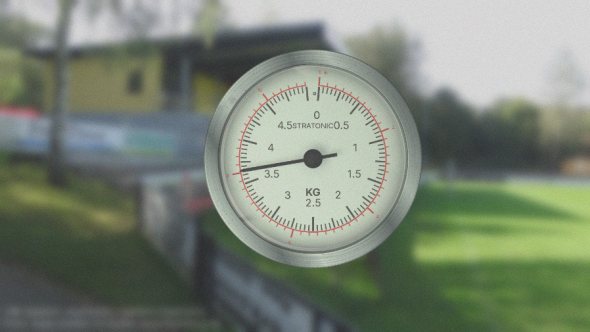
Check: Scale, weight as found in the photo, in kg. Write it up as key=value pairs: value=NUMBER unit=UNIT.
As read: value=3.65 unit=kg
